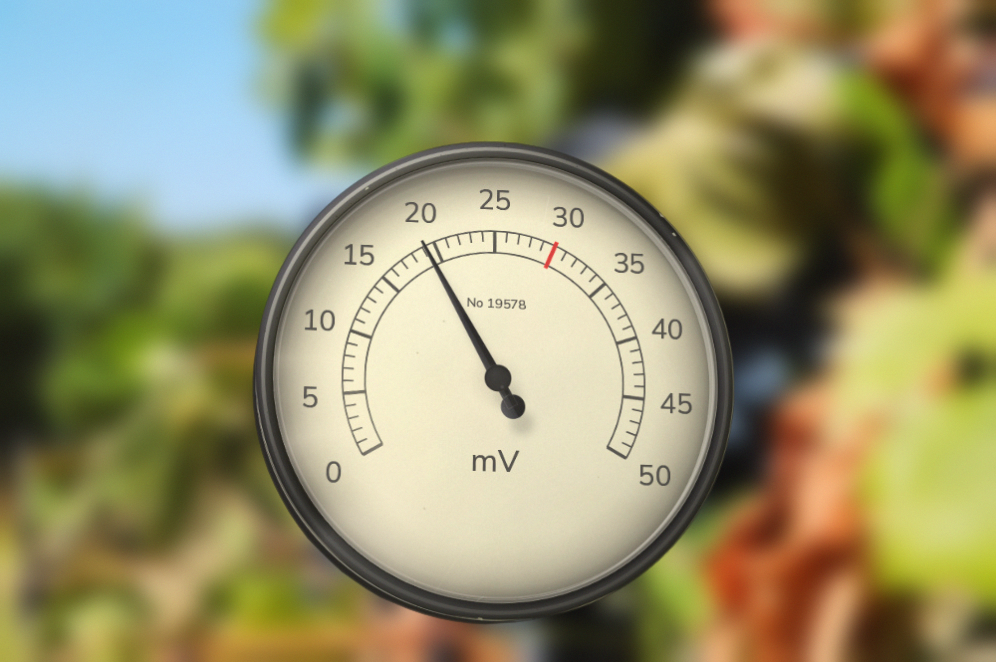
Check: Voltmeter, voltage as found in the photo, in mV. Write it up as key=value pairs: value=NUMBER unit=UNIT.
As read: value=19 unit=mV
